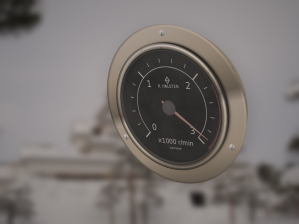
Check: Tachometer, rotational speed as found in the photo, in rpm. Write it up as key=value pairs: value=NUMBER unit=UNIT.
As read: value=2900 unit=rpm
